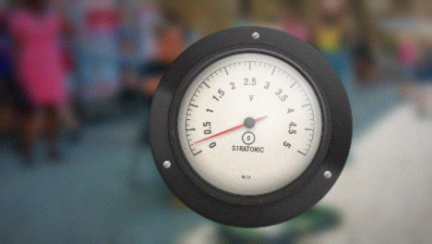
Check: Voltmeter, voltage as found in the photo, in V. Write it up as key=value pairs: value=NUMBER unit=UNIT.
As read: value=0.2 unit=V
